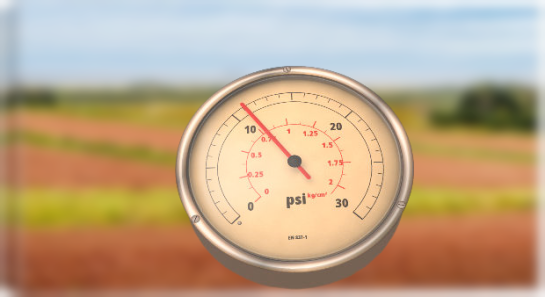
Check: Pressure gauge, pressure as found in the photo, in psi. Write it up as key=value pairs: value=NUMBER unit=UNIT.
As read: value=11 unit=psi
